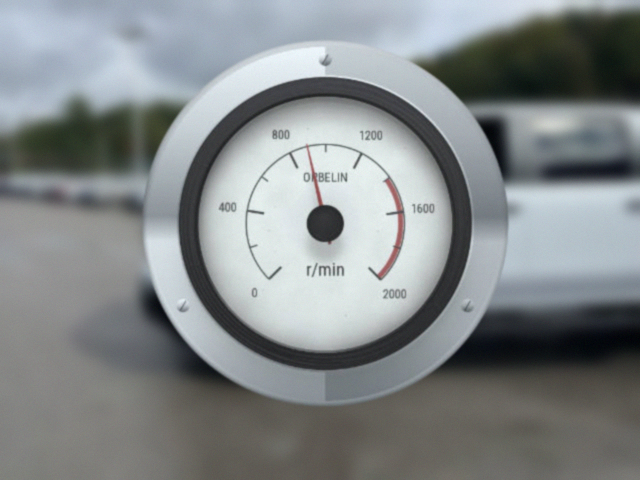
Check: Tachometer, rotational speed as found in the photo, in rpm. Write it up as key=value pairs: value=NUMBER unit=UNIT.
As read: value=900 unit=rpm
